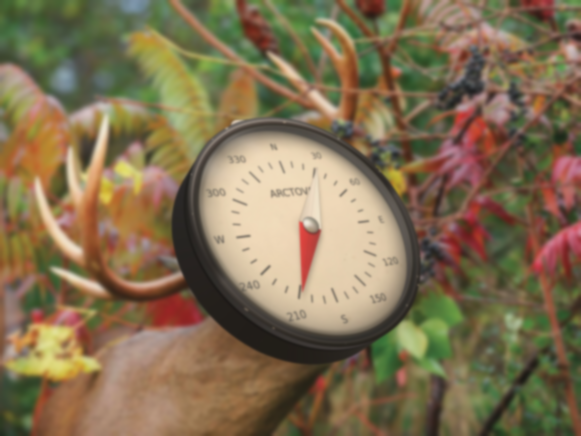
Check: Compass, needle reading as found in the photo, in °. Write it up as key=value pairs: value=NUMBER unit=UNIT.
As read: value=210 unit=°
